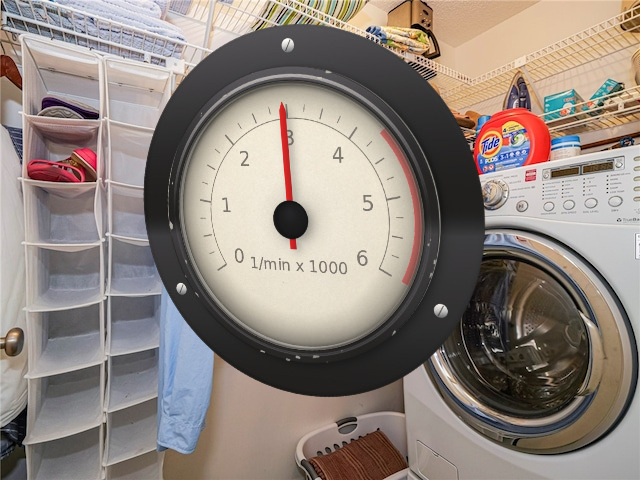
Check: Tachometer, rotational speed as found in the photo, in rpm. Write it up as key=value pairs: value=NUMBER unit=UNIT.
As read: value=3000 unit=rpm
